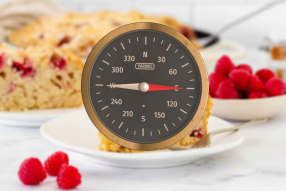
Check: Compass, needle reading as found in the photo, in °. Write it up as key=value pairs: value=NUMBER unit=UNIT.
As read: value=90 unit=°
